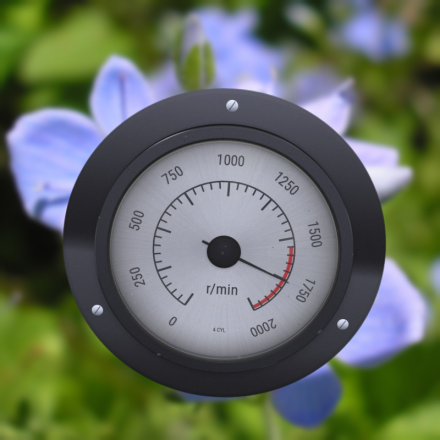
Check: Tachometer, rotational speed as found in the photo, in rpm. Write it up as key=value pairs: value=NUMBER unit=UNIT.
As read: value=1750 unit=rpm
